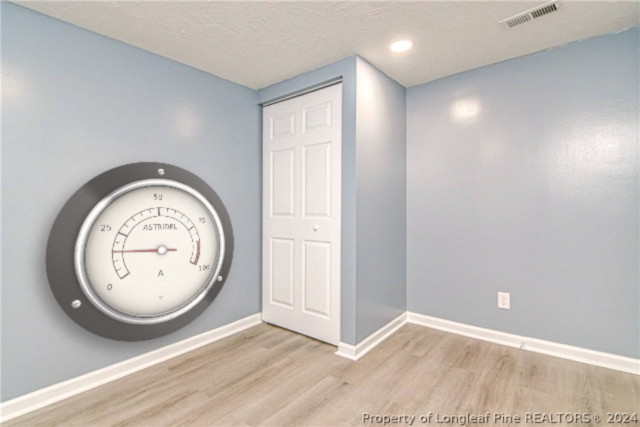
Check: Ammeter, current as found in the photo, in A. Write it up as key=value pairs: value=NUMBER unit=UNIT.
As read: value=15 unit=A
